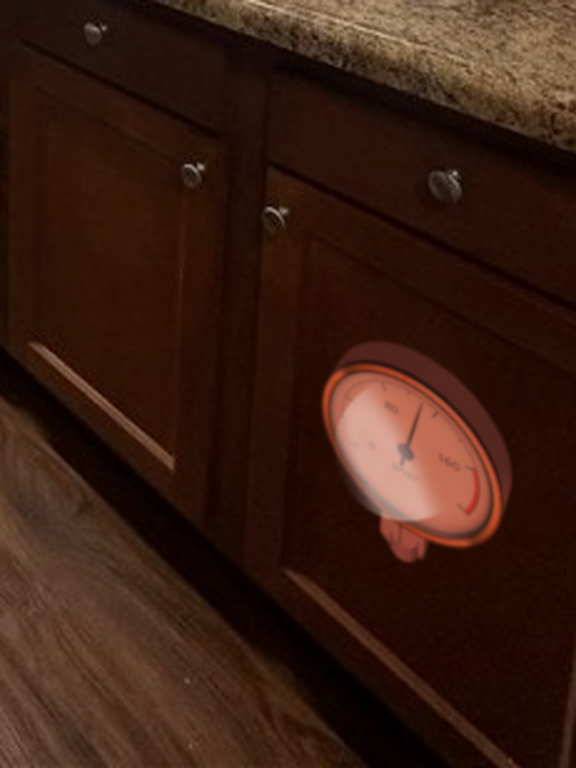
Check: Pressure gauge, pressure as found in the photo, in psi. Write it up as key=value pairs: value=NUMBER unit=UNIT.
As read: value=110 unit=psi
